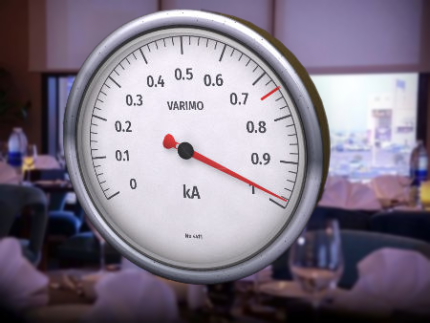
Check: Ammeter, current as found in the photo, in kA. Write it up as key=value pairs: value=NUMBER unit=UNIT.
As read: value=0.98 unit=kA
